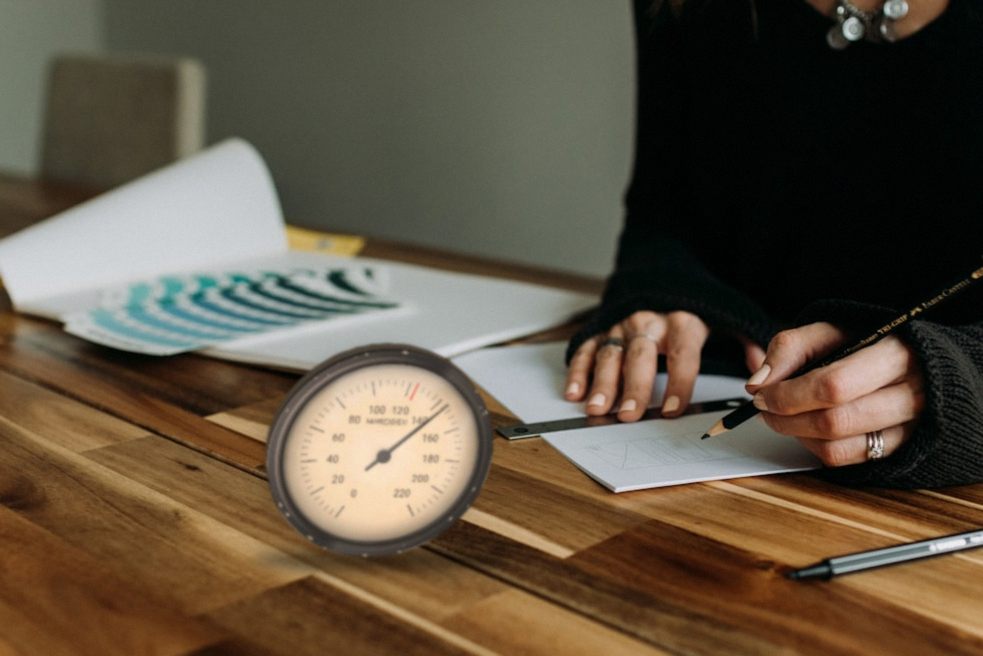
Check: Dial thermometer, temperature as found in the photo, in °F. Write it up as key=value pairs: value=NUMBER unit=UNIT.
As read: value=144 unit=°F
